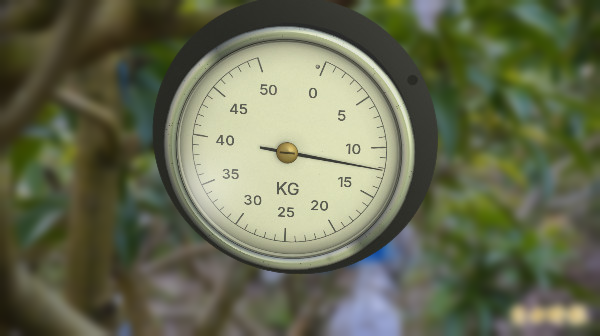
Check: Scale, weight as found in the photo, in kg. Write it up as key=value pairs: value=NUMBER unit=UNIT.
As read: value=12 unit=kg
